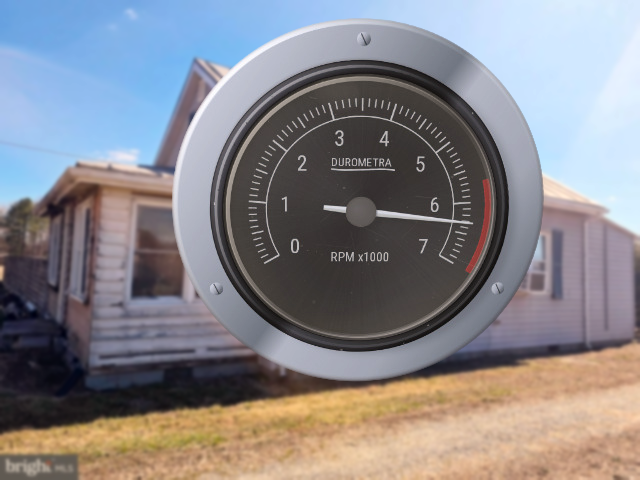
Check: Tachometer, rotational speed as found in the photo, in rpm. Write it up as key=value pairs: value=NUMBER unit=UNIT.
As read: value=6300 unit=rpm
